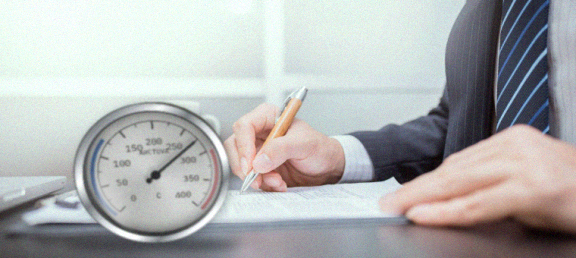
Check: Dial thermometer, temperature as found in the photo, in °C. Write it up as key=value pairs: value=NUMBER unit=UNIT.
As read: value=275 unit=°C
